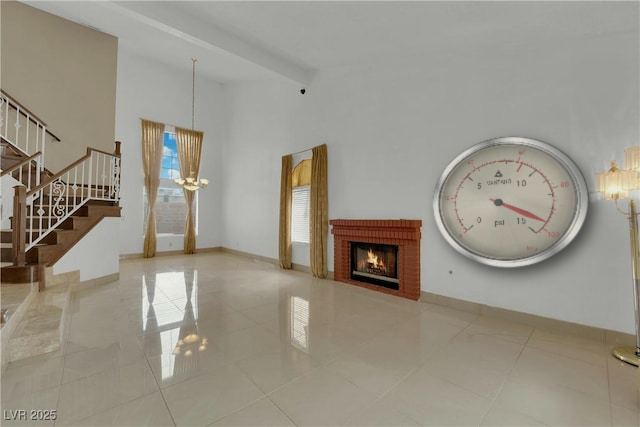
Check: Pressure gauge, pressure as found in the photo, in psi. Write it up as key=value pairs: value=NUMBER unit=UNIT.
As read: value=14 unit=psi
